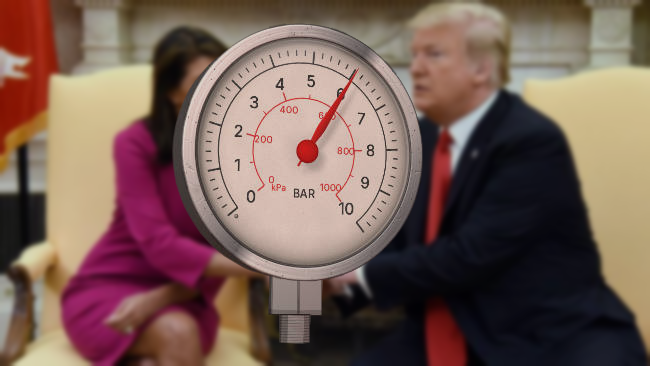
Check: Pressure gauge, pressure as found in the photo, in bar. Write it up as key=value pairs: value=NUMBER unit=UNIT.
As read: value=6 unit=bar
